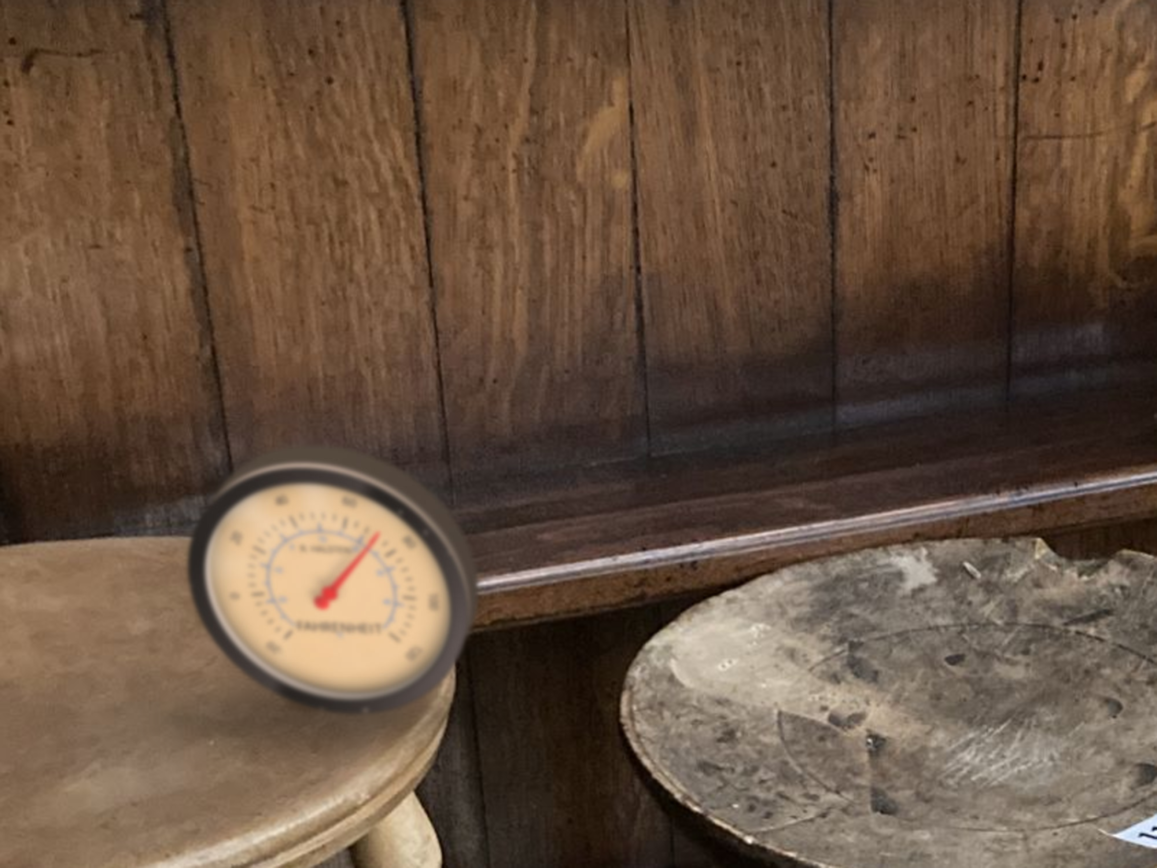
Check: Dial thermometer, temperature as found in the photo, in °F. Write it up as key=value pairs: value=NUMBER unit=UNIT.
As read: value=72 unit=°F
